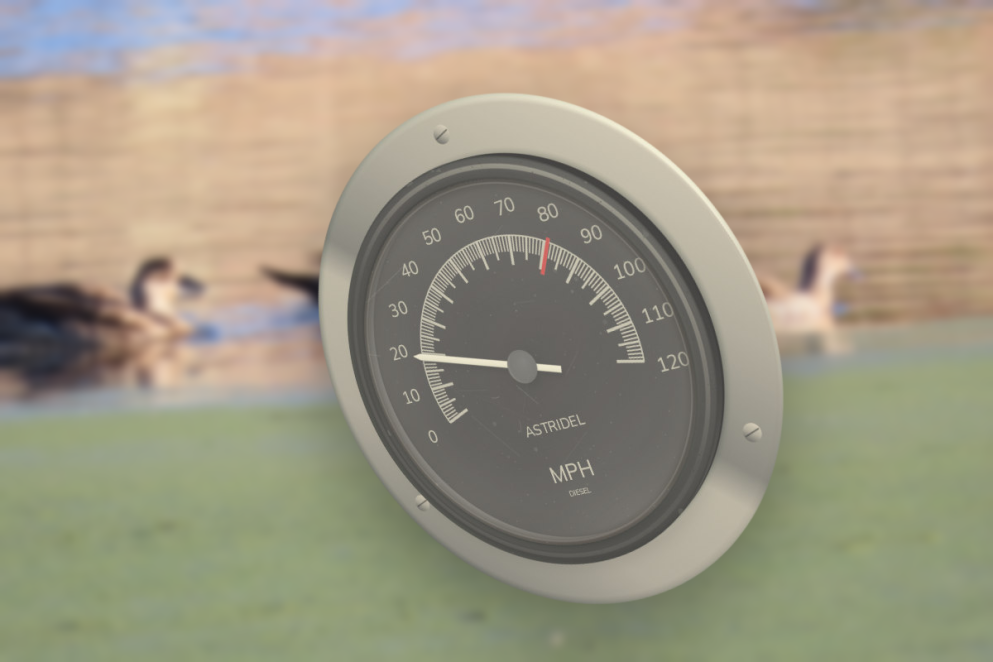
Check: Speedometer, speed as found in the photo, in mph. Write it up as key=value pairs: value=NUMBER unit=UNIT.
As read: value=20 unit=mph
